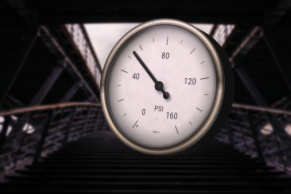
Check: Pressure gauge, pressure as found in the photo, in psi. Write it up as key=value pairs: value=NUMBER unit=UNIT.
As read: value=55 unit=psi
